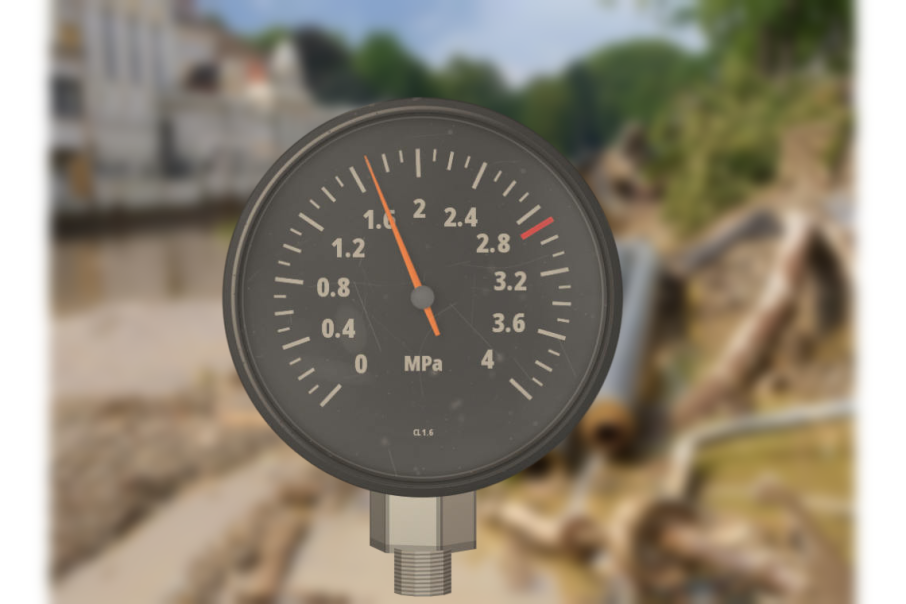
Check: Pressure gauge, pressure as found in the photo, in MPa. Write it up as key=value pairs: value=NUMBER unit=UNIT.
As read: value=1.7 unit=MPa
